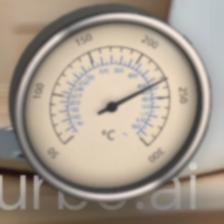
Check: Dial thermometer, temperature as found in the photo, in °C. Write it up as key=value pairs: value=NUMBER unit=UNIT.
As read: value=230 unit=°C
